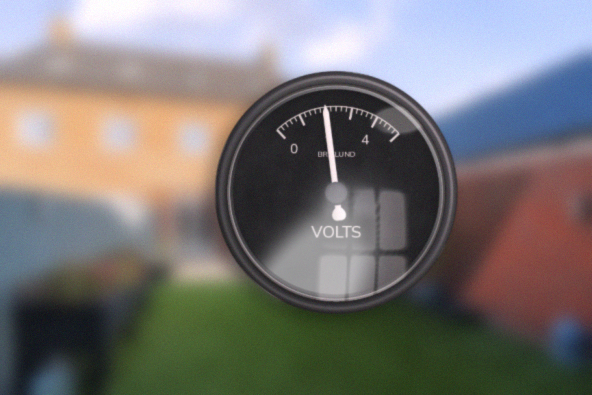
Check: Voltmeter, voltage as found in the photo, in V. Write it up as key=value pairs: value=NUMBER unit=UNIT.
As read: value=2 unit=V
